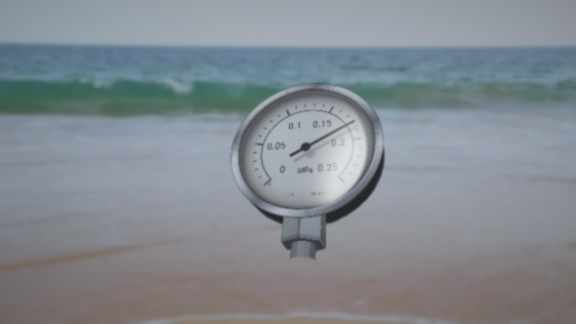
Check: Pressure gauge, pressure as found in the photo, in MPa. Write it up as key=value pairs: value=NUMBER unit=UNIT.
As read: value=0.18 unit=MPa
